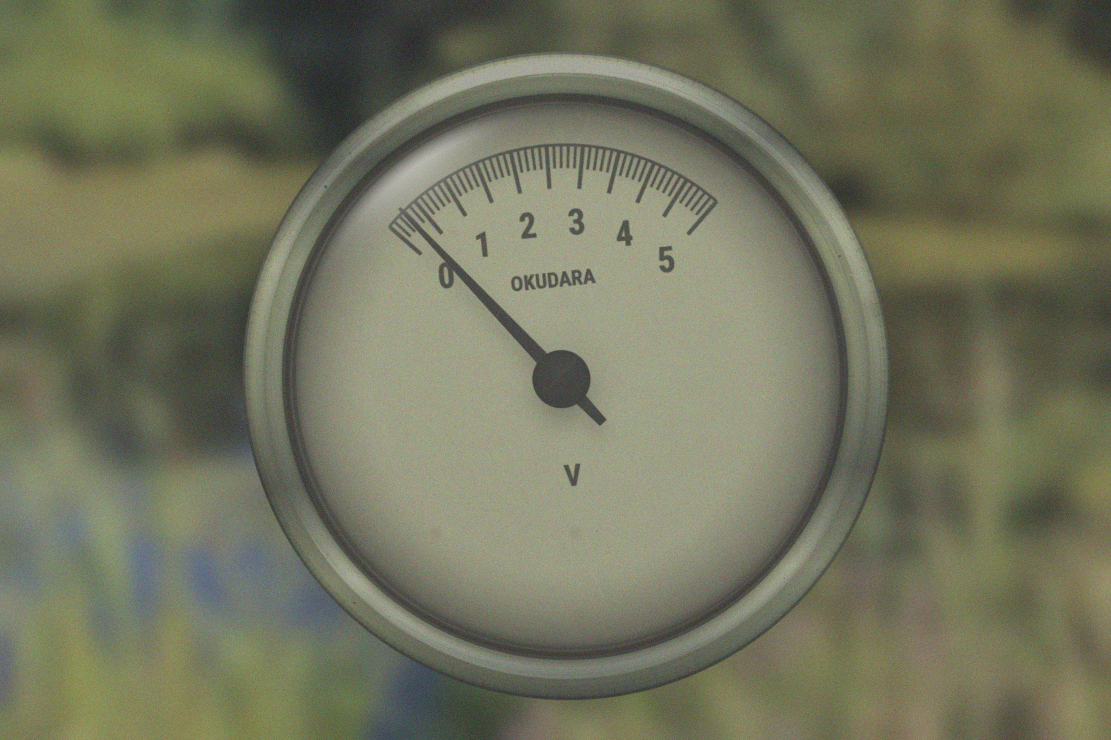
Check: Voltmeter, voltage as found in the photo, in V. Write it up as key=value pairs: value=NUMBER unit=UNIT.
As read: value=0.3 unit=V
